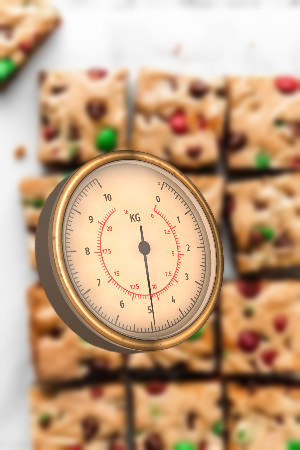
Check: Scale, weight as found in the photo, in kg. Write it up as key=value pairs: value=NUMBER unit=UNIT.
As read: value=5 unit=kg
